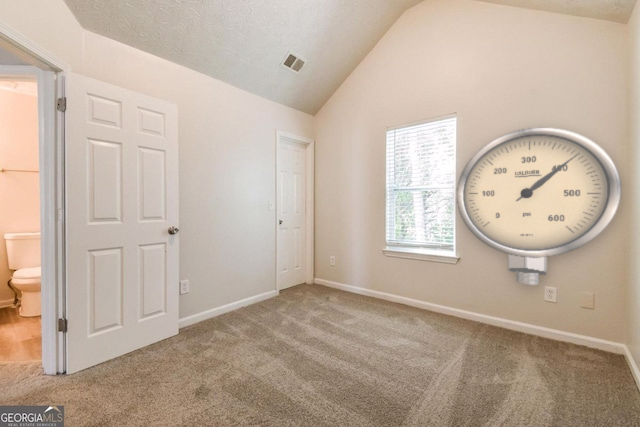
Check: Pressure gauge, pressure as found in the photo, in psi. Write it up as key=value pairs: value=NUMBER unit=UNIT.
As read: value=400 unit=psi
